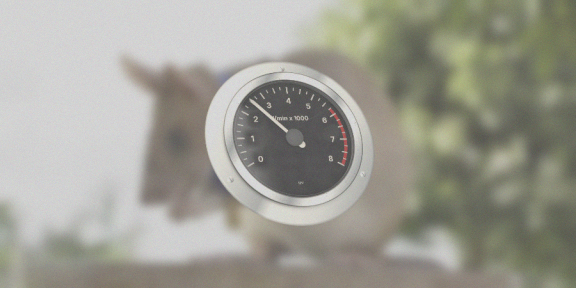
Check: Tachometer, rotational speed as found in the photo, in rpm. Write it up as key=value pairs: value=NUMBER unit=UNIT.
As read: value=2500 unit=rpm
